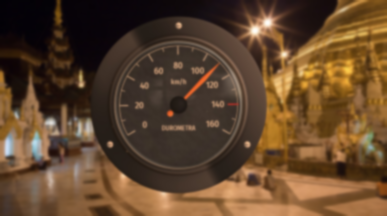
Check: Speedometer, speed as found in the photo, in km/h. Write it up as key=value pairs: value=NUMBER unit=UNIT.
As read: value=110 unit=km/h
